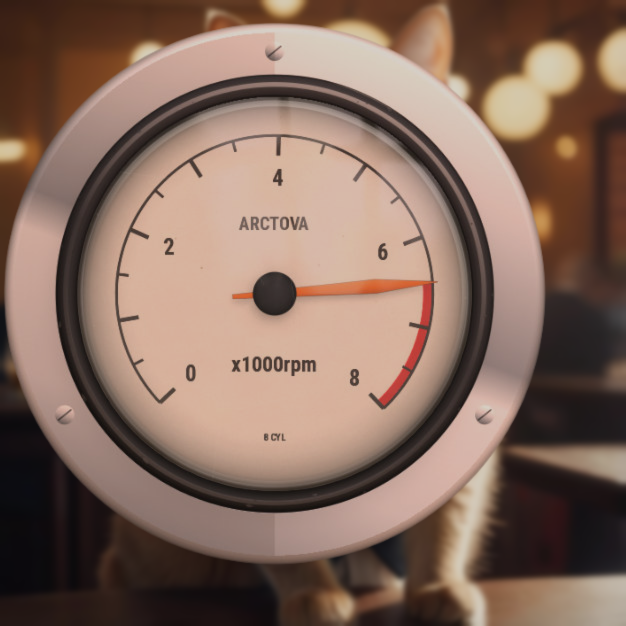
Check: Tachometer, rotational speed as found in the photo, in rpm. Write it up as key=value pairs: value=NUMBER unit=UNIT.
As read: value=6500 unit=rpm
